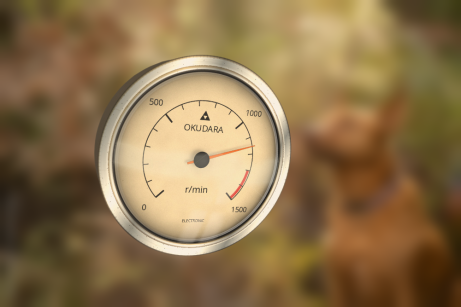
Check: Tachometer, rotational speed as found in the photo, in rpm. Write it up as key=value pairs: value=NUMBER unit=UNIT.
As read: value=1150 unit=rpm
